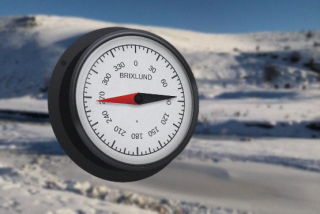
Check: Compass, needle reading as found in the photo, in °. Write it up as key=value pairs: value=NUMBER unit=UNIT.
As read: value=265 unit=°
